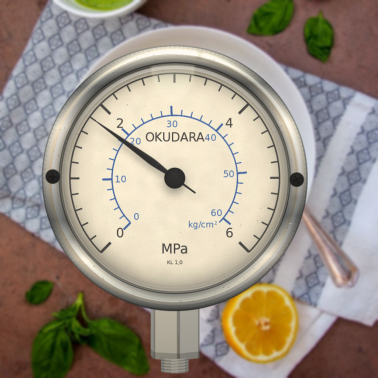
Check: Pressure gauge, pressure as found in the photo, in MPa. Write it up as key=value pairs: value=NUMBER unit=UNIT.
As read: value=1.8 unit=MPa
